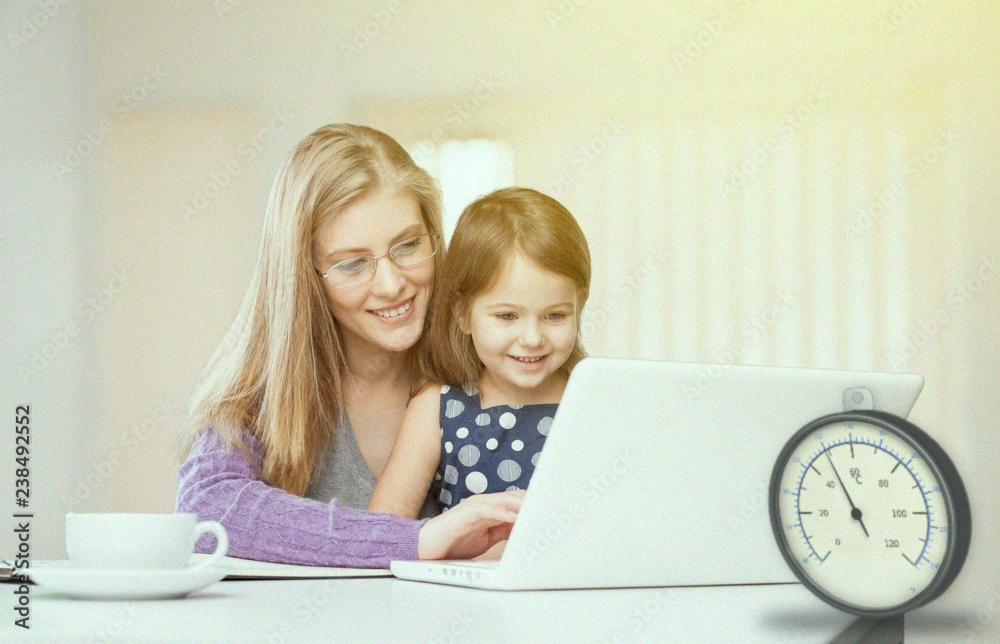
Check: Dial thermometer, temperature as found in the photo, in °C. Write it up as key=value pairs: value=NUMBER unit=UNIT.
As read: value=50 unit=°C
